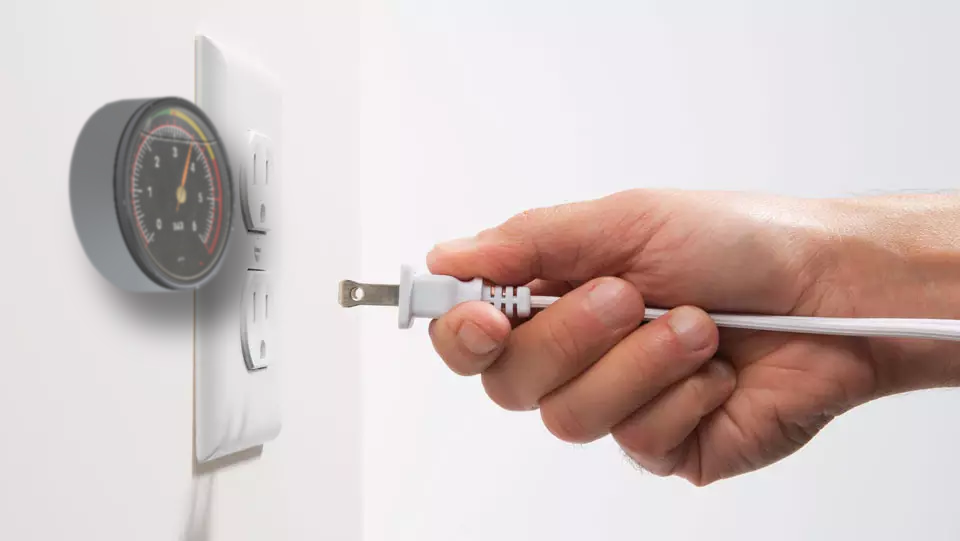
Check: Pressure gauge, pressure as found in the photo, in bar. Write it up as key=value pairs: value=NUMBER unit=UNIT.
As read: value=3.5 unit=bar
